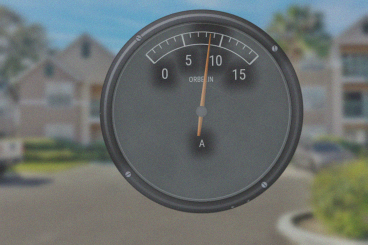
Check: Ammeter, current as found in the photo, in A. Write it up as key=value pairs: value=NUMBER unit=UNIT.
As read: value=8.5 unit=A
